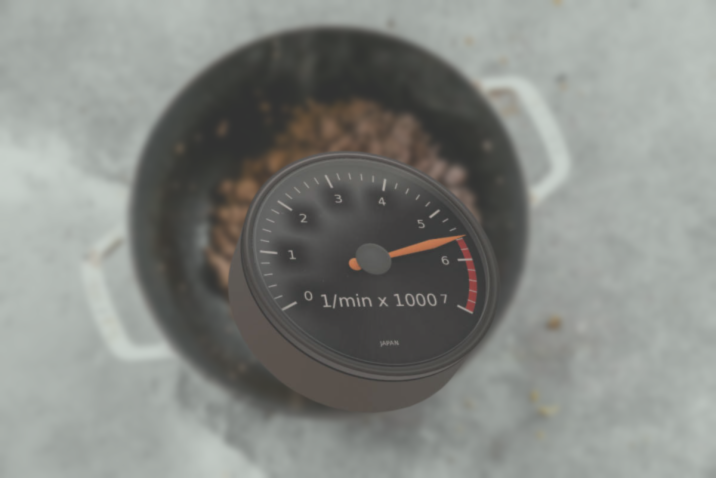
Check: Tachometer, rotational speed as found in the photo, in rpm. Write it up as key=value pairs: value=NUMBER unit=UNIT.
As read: value=5600 unit=rpm
